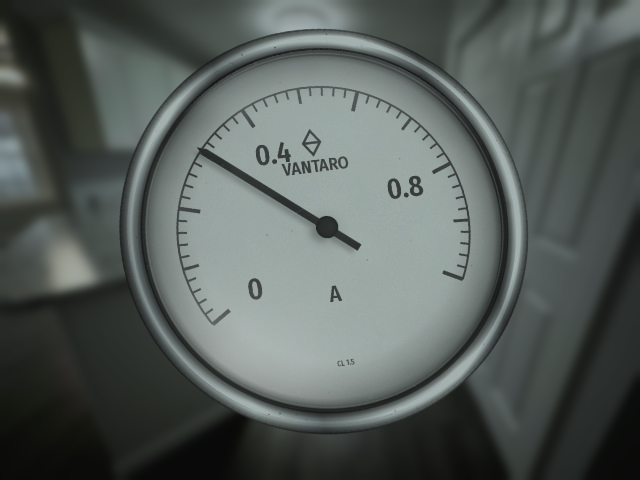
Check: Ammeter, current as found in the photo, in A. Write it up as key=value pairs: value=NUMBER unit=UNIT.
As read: value=0.3 unit=A
